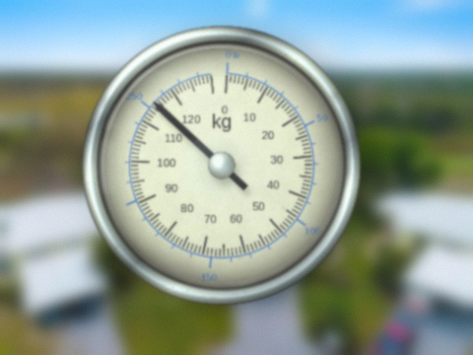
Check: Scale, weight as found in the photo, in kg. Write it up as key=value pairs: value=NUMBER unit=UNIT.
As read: value=115 unit=kg
